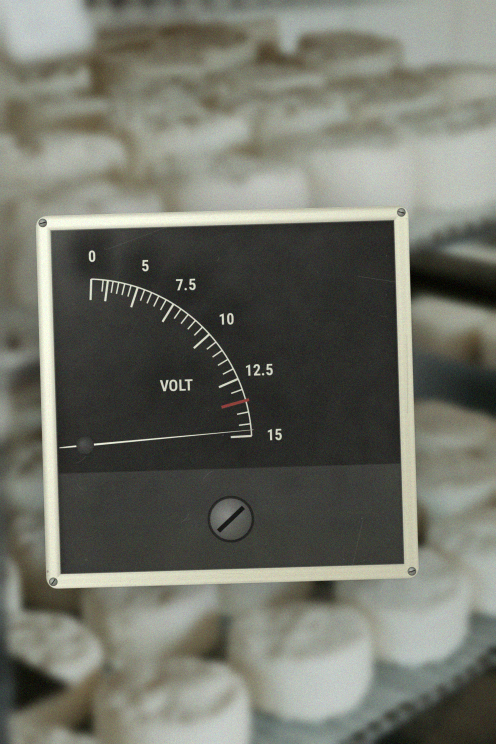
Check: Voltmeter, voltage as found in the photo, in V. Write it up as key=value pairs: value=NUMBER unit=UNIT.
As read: value=14.75 unit=V
